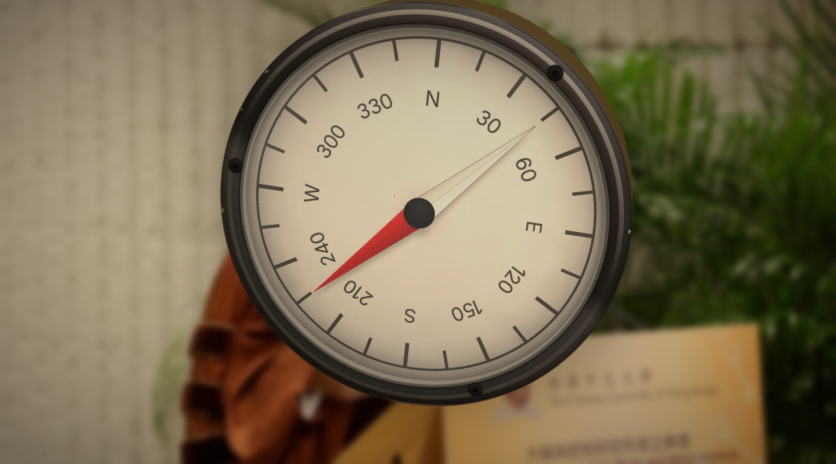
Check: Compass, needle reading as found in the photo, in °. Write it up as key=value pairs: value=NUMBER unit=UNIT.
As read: value=225 unit=°
